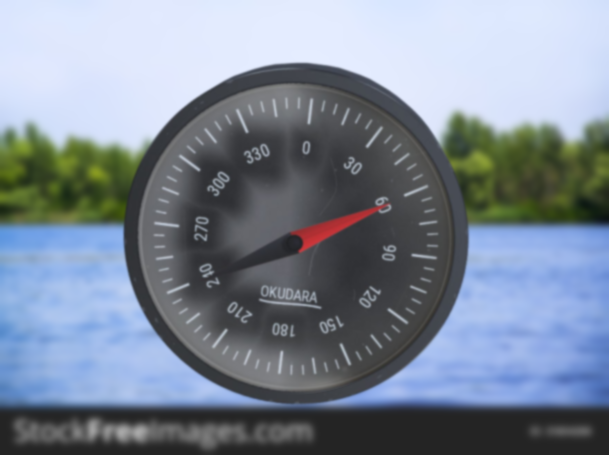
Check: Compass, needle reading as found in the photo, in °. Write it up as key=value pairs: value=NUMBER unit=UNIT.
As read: value=60 unit=°
